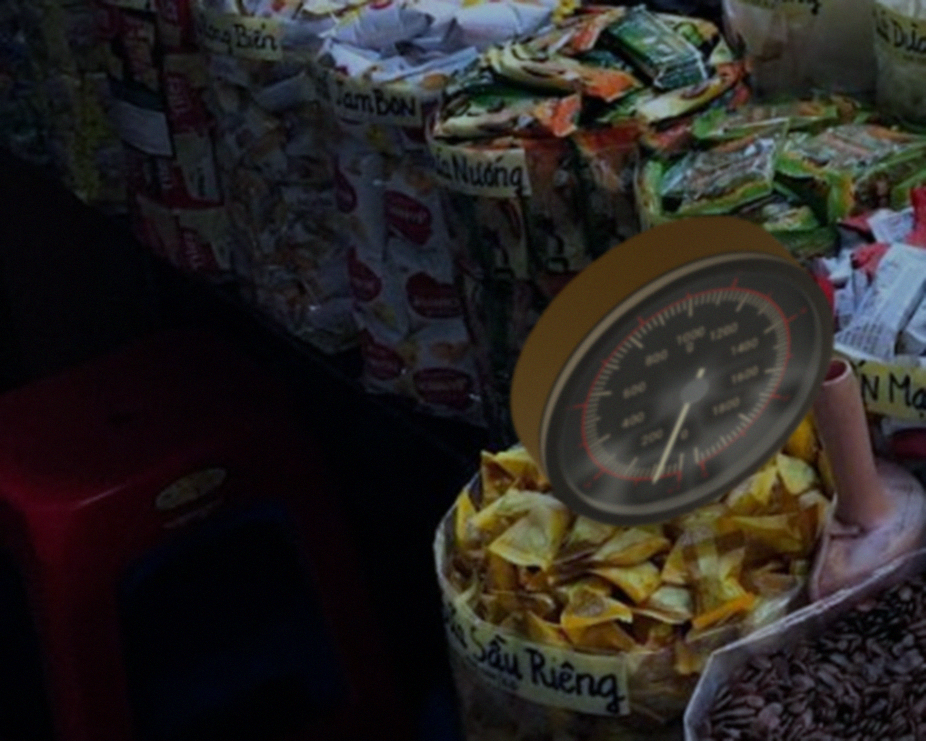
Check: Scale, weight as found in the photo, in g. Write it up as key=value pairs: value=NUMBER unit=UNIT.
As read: value=100 unit=g
